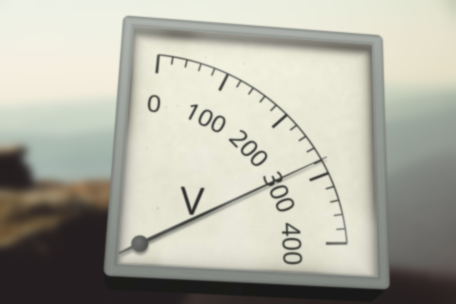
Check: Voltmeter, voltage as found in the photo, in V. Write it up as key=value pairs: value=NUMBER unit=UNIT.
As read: value=280 unit=V
